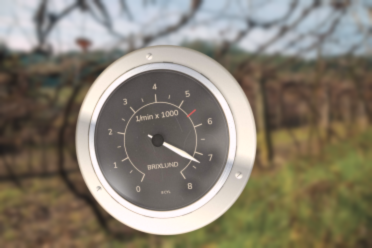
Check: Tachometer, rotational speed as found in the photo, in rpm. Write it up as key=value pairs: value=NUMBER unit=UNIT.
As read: value=7250 unit=rpm
